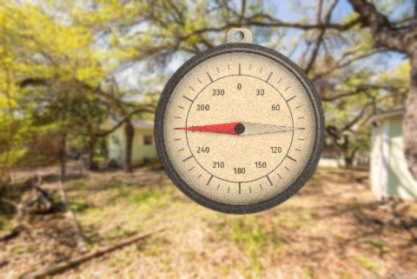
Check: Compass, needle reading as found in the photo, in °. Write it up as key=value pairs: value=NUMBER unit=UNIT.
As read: value=270 unit=°
